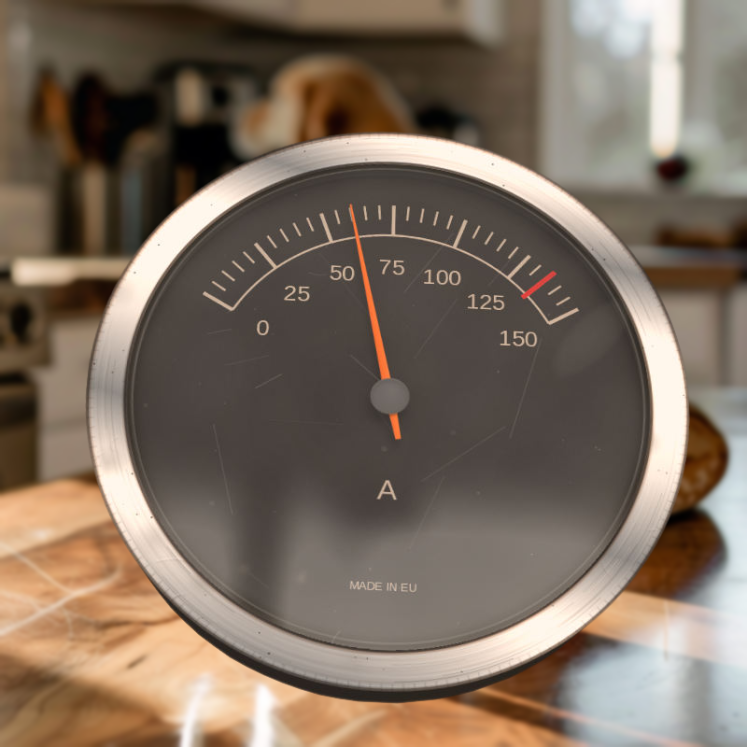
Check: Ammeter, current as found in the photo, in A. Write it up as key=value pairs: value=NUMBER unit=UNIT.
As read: value=60 unit=A
